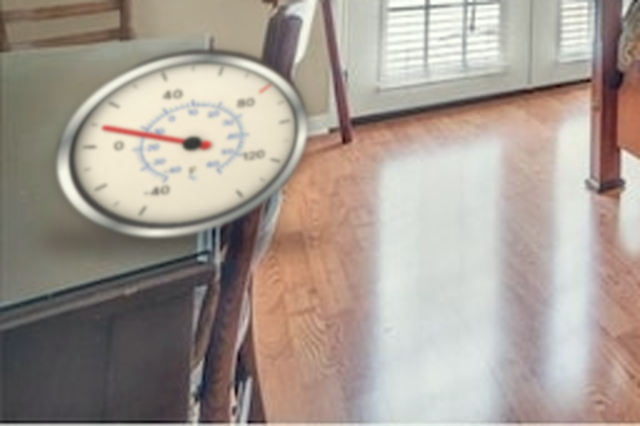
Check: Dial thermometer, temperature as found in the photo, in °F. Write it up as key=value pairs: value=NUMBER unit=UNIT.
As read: value=10 unit=°F
